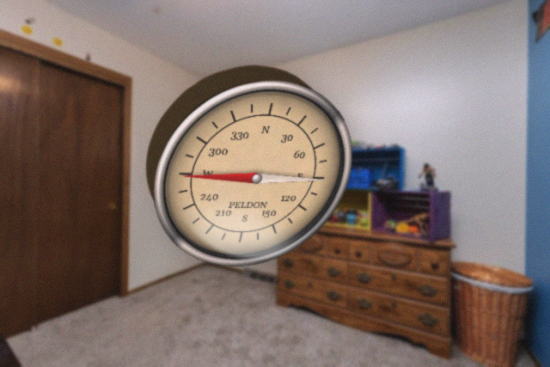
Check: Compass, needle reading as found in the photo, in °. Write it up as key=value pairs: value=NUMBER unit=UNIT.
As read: value=270 unit=°
